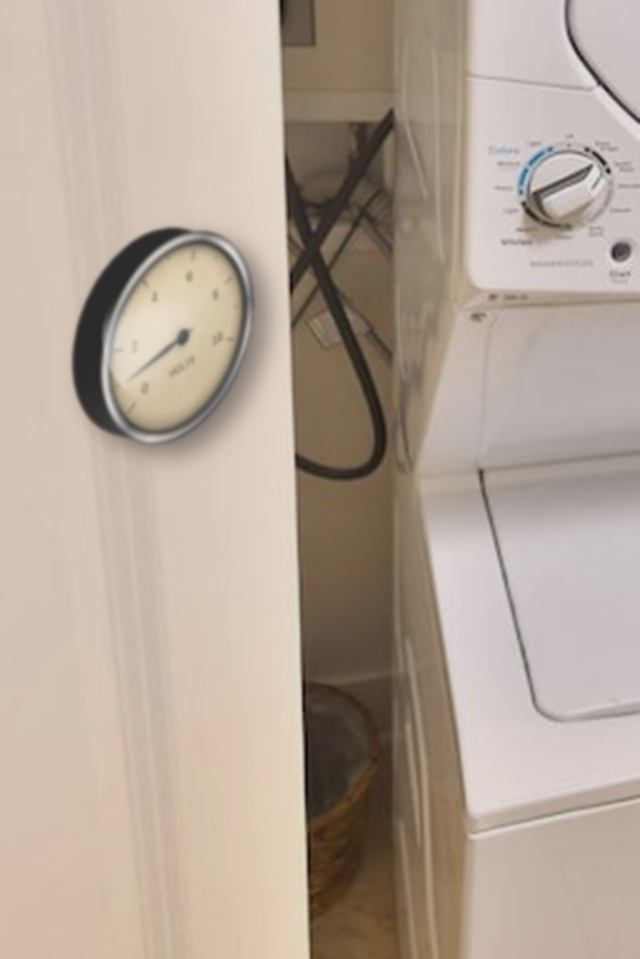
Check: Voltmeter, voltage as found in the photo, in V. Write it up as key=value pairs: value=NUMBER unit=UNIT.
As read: value=1 unit=V
